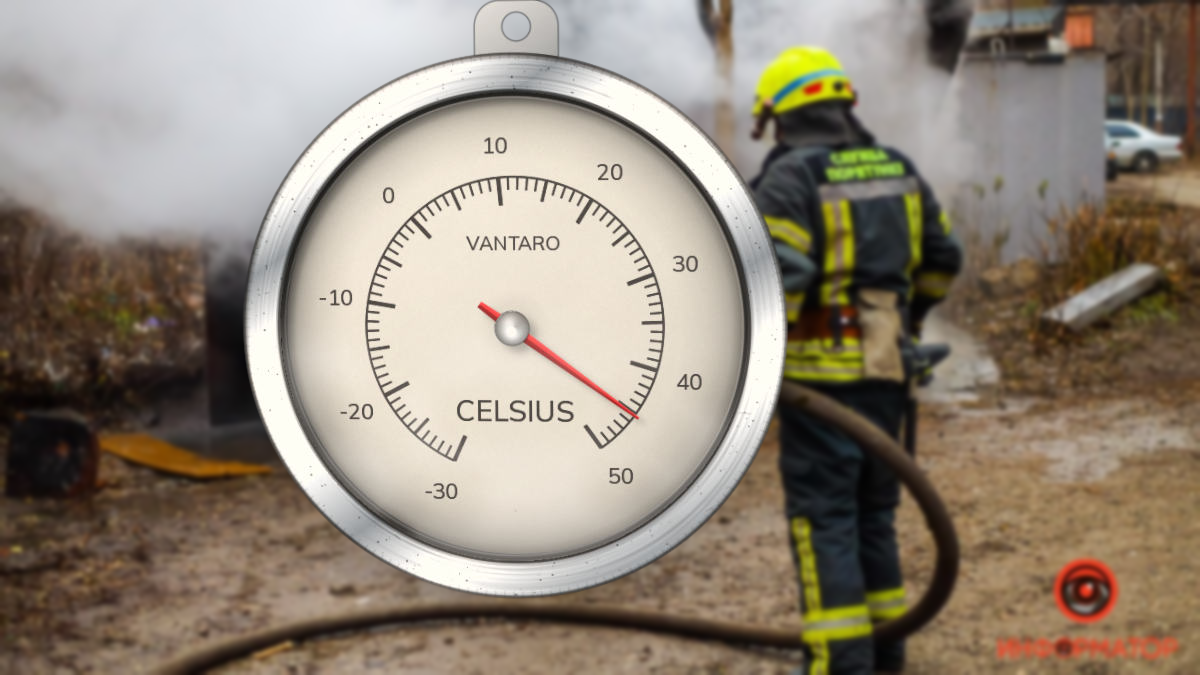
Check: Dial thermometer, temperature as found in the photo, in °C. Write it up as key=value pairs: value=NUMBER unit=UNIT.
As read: value=45 unit=°C
